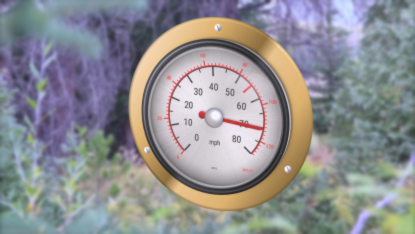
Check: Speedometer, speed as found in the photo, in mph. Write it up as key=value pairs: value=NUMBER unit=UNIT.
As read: value=70 unit=mph
